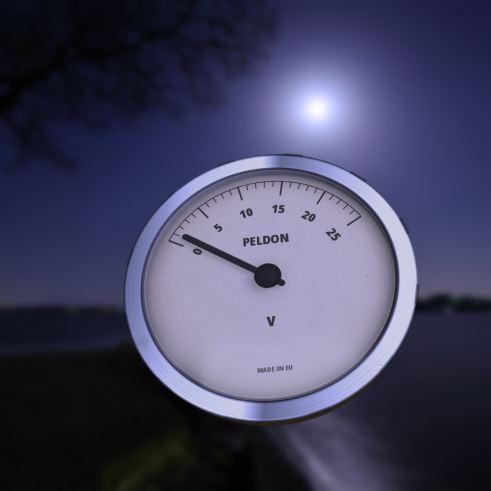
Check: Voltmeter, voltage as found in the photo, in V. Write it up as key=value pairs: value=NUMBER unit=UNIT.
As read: value=1 unit=V
